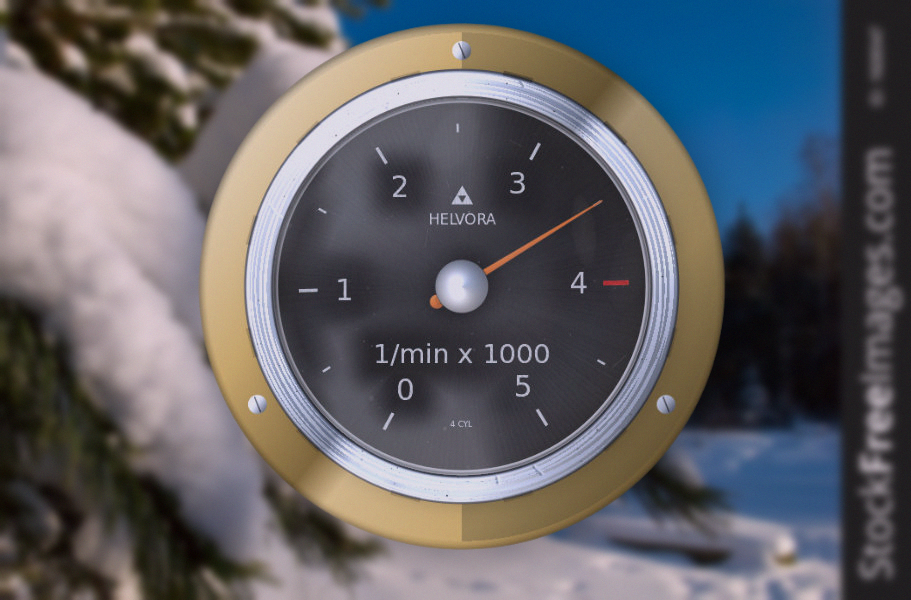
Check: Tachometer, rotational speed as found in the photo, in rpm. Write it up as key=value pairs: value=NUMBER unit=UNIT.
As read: value=3500 unit=rpm
